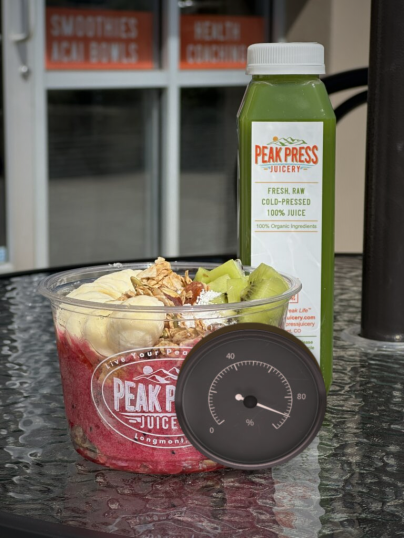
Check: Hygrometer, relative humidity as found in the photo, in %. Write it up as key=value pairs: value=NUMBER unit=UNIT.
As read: value=90 unit=%
